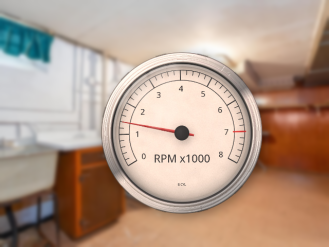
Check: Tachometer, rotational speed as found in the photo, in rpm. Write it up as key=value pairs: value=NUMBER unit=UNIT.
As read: value=1400 unit=rpm
